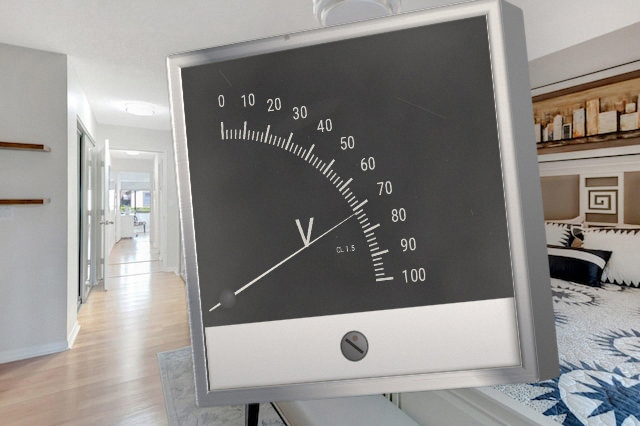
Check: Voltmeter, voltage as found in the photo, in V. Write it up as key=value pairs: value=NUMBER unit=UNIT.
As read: value=72 unit=V
